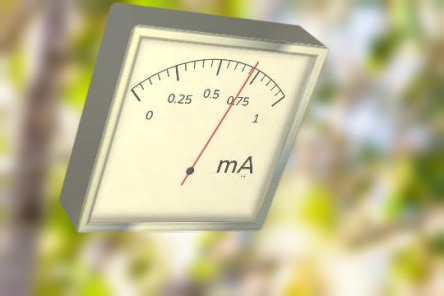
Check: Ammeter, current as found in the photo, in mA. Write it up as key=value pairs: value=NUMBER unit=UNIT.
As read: value=0.7 unit=mA
